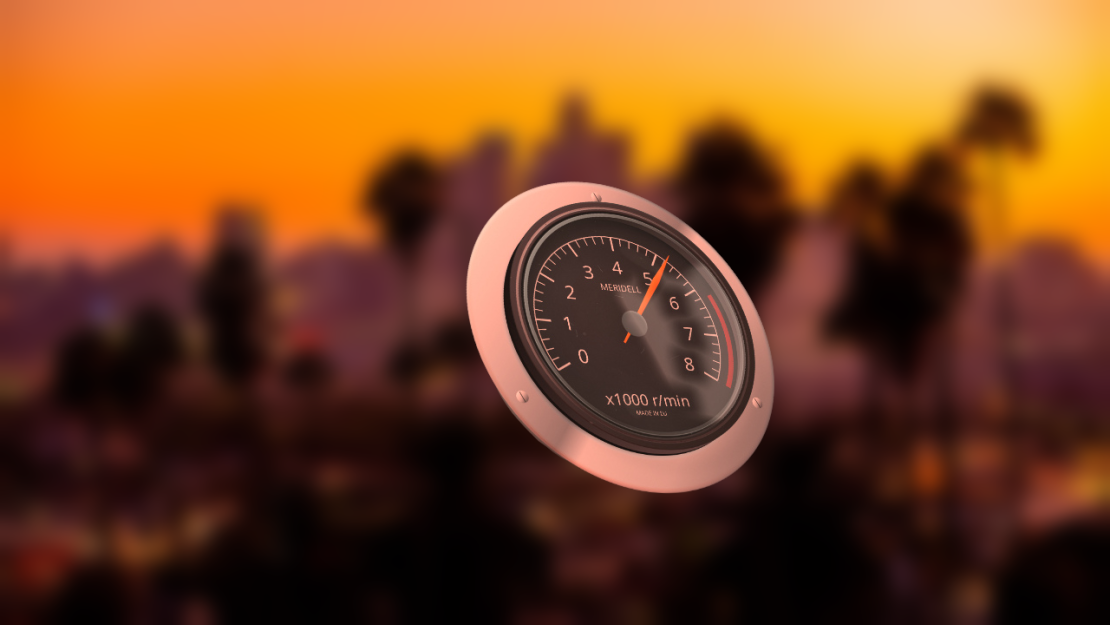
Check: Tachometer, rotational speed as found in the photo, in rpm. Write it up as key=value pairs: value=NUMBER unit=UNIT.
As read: value=5200 unit=rpm
